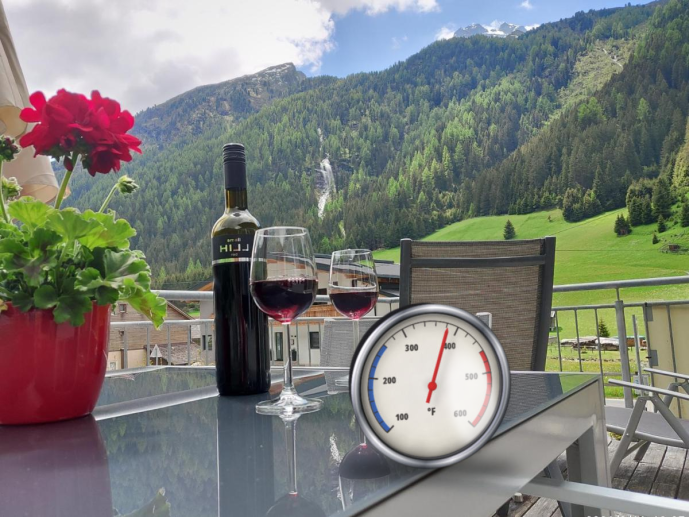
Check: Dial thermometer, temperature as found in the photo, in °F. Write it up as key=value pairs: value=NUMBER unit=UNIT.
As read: value=380 unit=°F
